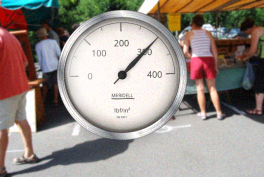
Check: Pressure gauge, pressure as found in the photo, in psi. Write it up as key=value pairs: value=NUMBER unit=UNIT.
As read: value=300 unit=psi
